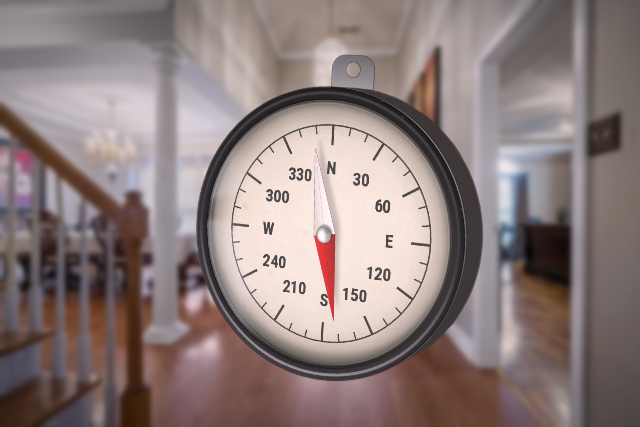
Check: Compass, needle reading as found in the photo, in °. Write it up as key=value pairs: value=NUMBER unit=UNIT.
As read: value=170 unit=°
